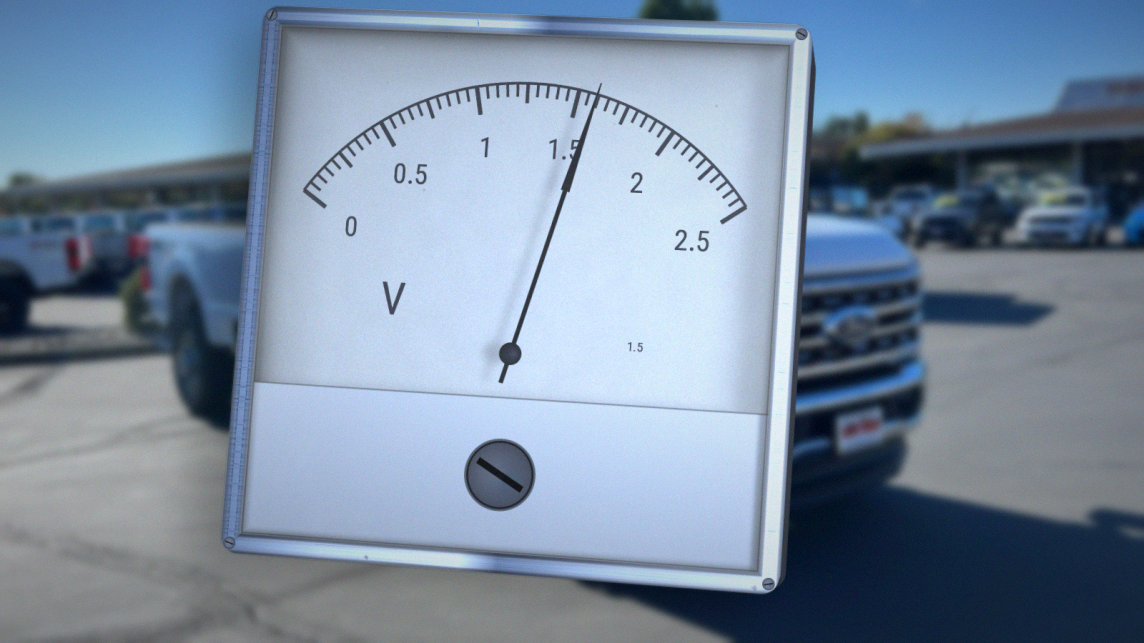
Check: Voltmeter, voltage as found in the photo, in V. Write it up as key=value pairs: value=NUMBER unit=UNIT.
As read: value=1.6 unit=V
